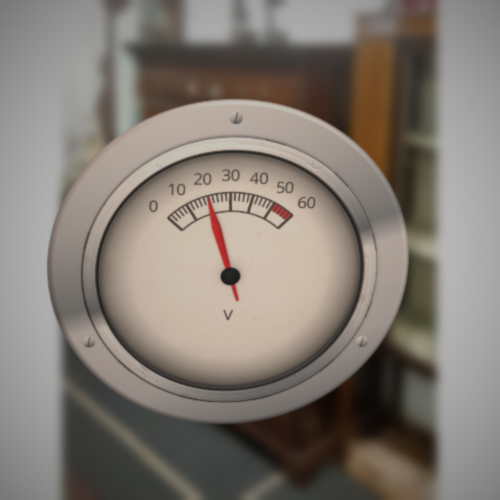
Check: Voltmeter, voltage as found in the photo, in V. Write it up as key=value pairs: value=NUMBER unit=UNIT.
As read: value=20 unit=V
